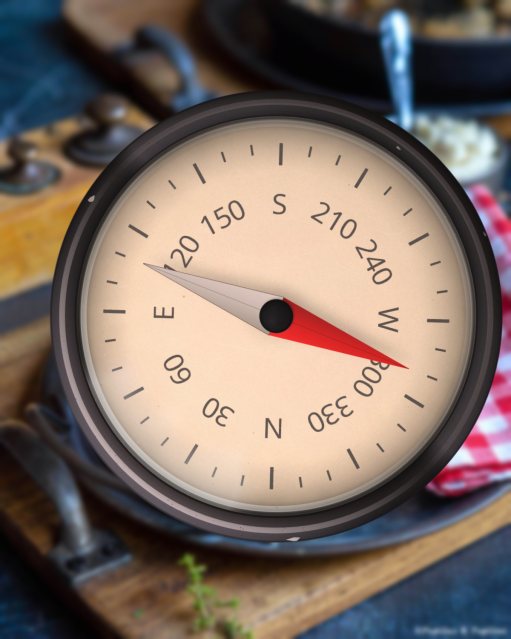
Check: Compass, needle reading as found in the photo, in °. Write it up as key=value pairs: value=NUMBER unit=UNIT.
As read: value=290 unit=°
